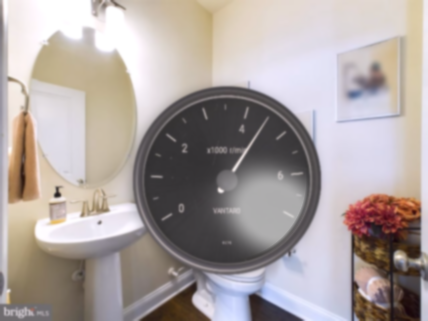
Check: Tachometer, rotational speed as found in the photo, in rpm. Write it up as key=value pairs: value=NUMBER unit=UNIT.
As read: value=4500 unit=rpm
